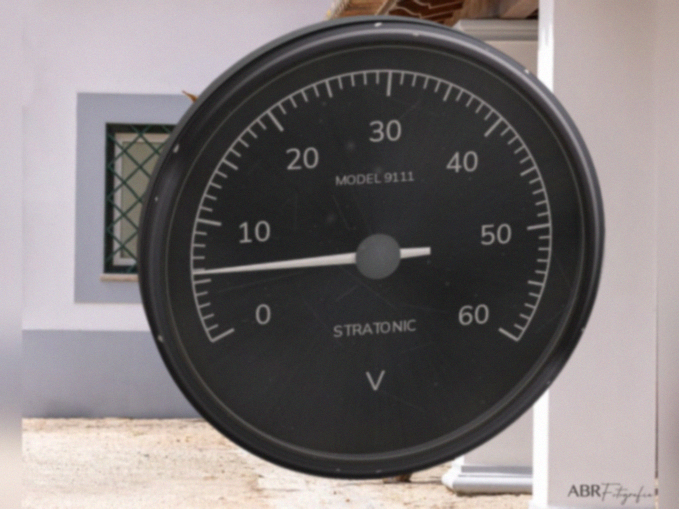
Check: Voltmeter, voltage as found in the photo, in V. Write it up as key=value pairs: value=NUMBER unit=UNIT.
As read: value=6 unit=V
